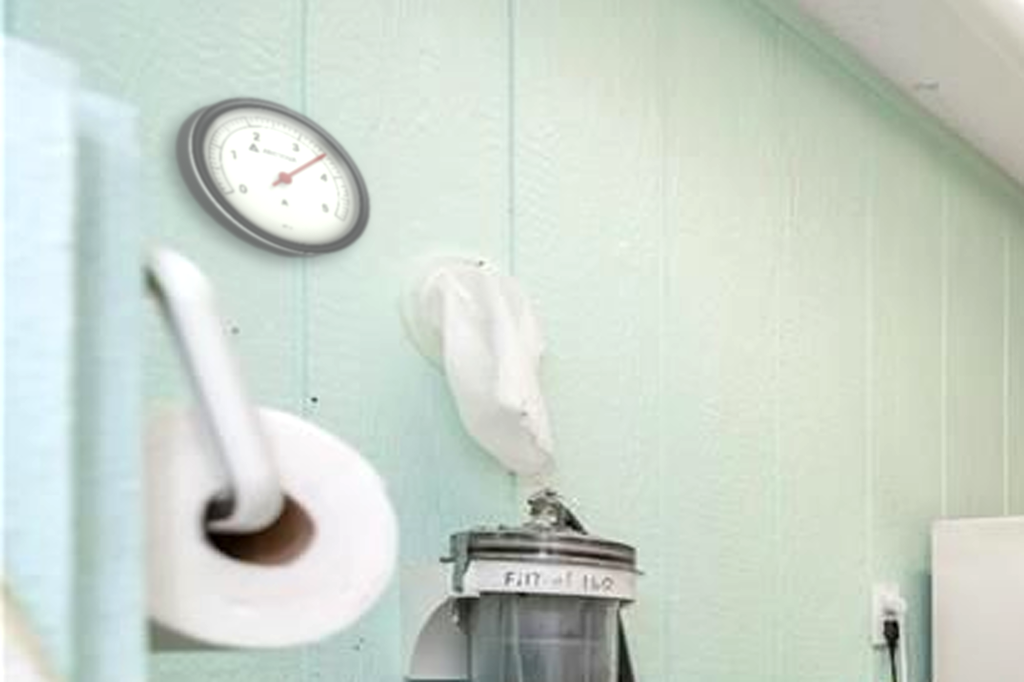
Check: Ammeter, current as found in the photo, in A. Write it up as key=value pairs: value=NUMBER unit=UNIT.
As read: value=3.5 unit=A
